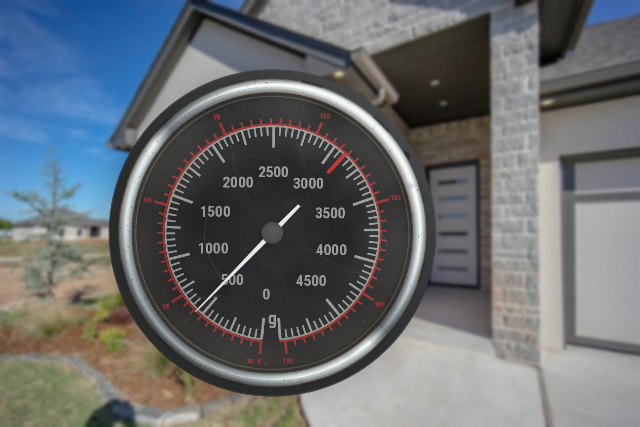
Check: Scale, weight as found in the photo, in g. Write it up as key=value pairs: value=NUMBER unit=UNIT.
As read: value=550 unit=g
